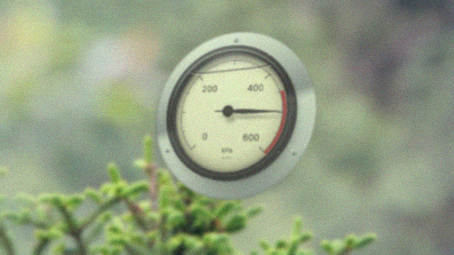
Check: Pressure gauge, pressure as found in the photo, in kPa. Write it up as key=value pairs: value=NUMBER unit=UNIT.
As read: value=500 unit=kPa
